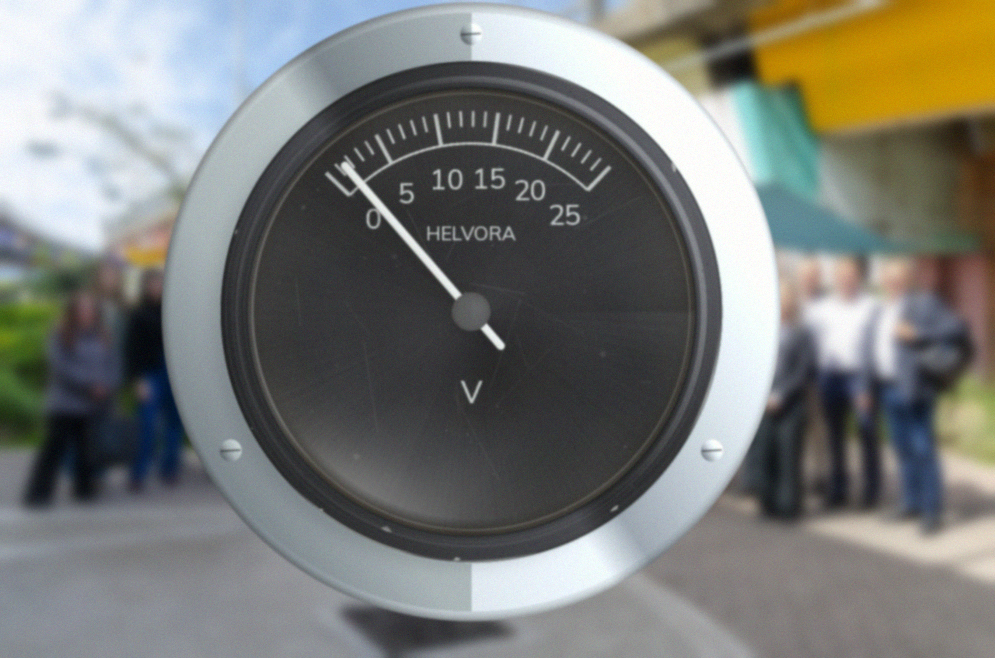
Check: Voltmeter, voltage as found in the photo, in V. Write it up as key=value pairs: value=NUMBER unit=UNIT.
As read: value=1.5 unit=V
